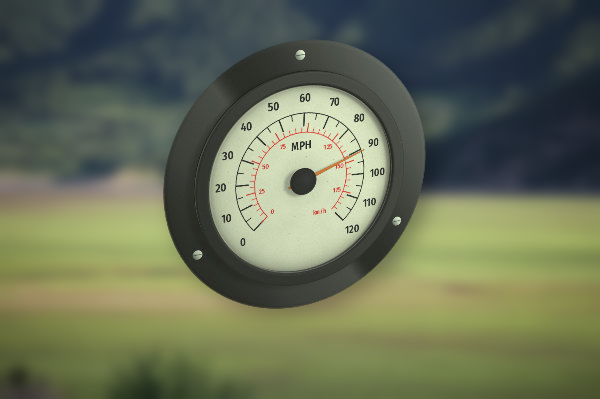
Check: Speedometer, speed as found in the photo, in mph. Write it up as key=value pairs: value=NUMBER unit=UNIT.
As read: value=90 unit=mph
